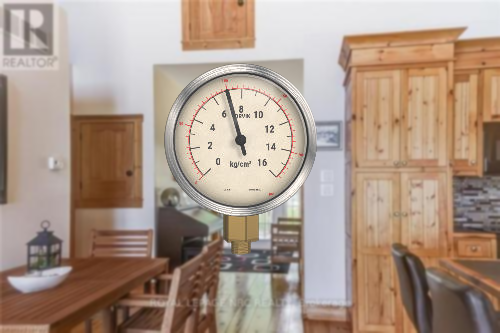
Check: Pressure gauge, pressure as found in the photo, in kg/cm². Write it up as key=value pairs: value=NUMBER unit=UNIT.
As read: value=7 unit=kg/cm²
